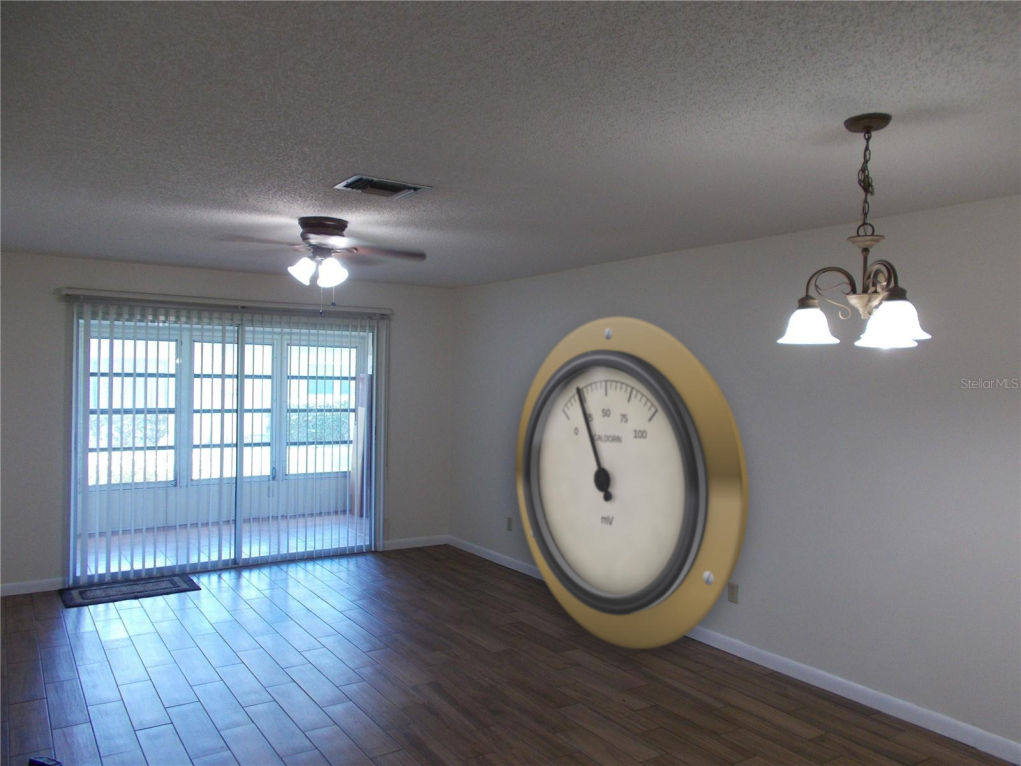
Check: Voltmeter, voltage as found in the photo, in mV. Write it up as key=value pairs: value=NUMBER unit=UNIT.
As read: value=25 unit=mV
